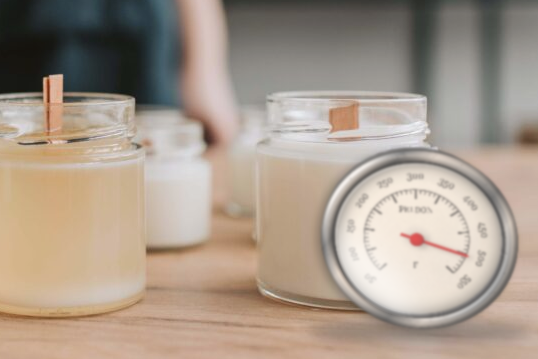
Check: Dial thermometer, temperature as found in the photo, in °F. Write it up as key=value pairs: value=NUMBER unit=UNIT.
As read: value=500 unit=°F
